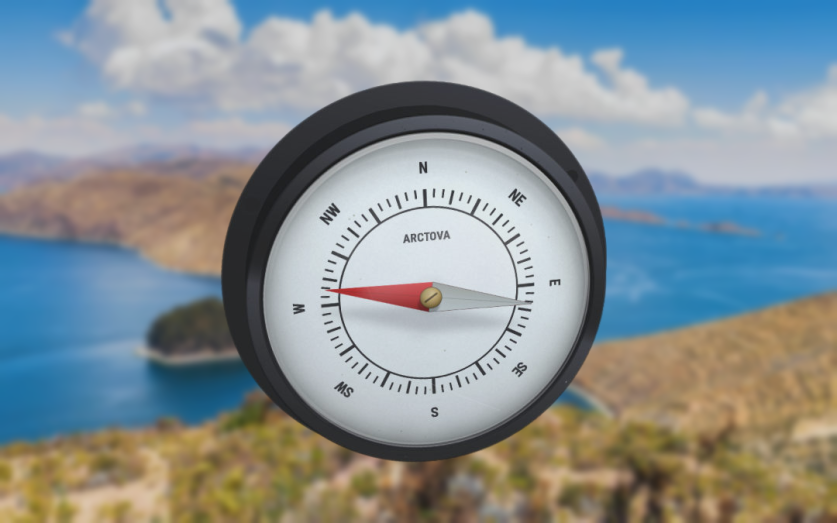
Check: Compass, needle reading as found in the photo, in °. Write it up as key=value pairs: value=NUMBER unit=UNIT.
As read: value=280 unit=°
